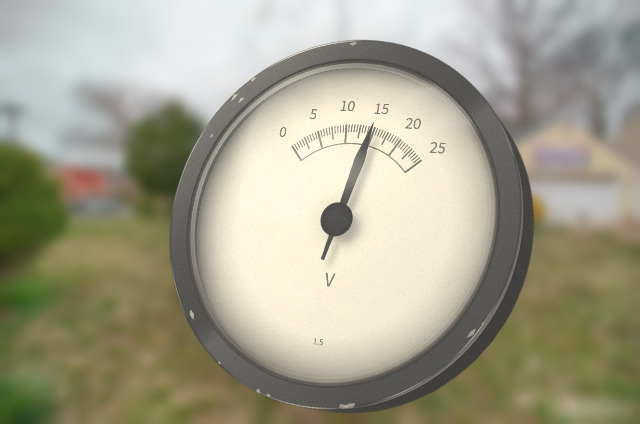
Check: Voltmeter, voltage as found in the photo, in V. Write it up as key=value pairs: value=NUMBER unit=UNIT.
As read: value=15 unit=V
